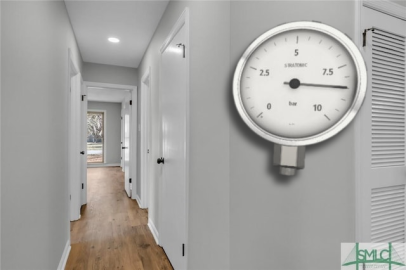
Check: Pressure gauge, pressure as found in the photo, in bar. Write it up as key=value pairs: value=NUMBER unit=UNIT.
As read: value=8.5 unit=bar
